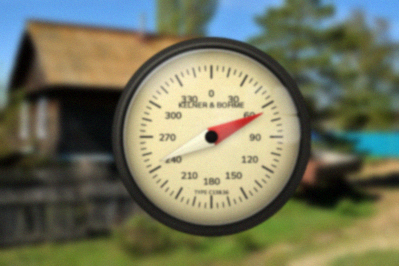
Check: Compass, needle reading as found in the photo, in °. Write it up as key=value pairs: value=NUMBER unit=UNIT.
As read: value=65 unit=°
